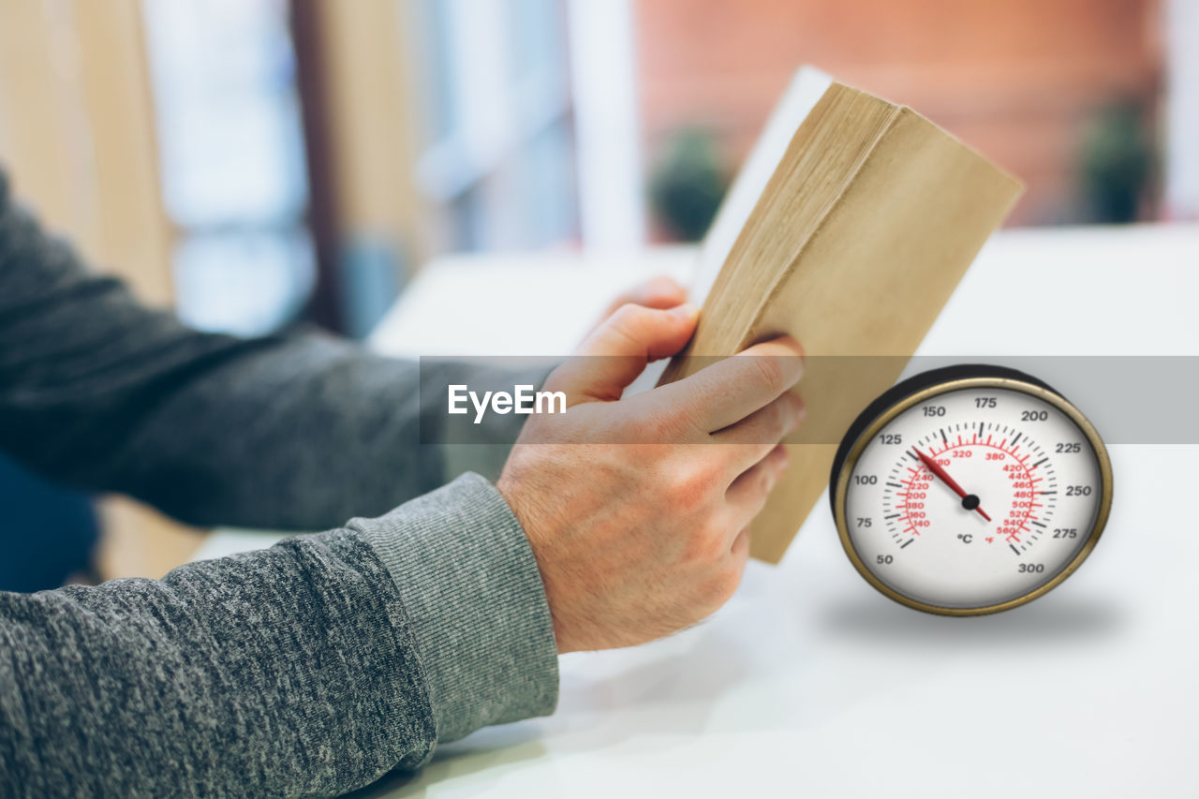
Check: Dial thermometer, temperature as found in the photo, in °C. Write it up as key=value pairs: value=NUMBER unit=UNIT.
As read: value=130 unit=°C
